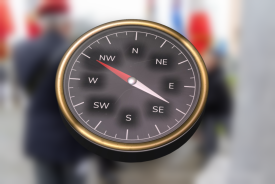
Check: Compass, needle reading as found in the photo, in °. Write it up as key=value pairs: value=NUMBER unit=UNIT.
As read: value=300 unit=°
